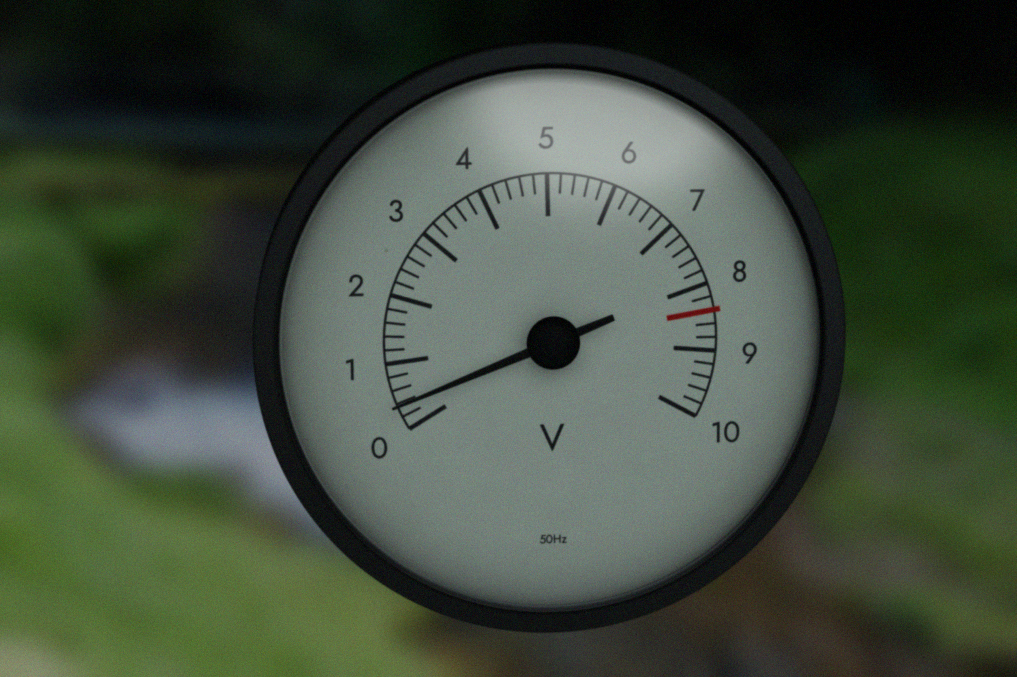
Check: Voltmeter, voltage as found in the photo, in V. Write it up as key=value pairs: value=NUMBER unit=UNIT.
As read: value=0.4 unit=V
